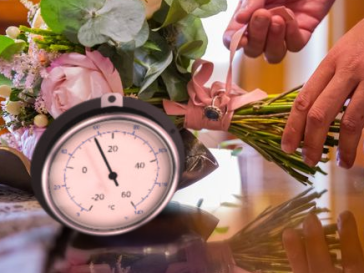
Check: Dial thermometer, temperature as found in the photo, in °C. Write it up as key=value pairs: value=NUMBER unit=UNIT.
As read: value=14 unit=°C
